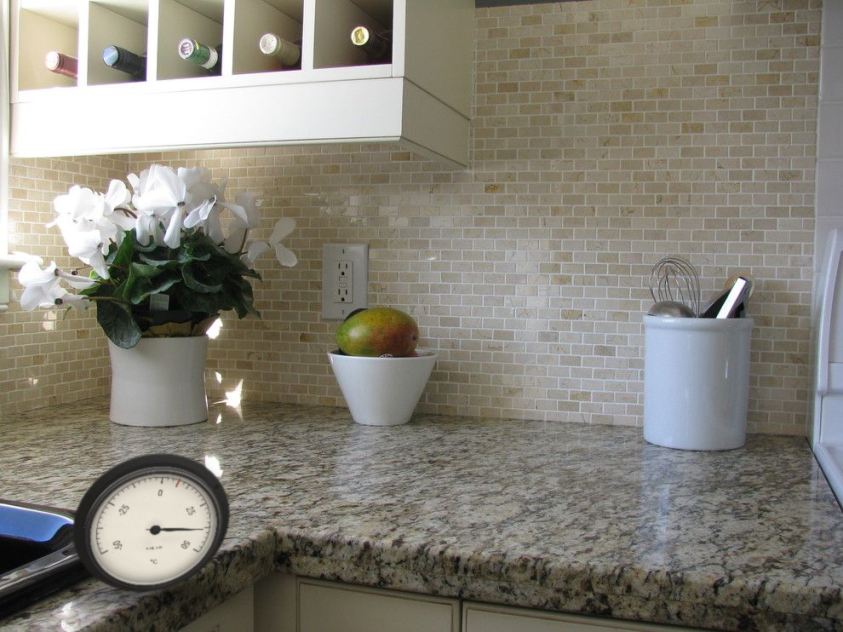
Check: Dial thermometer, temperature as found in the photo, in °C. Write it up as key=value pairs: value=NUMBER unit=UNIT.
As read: value=37.5 unit=°C
